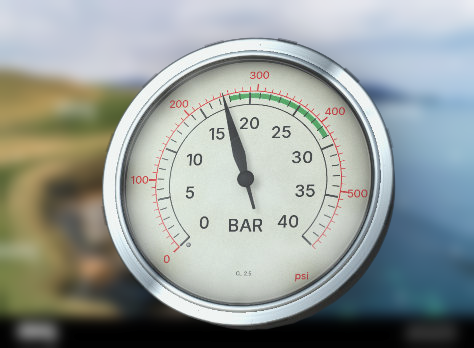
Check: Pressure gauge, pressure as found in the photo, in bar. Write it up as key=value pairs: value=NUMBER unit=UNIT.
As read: value=17.5 unit=bar
